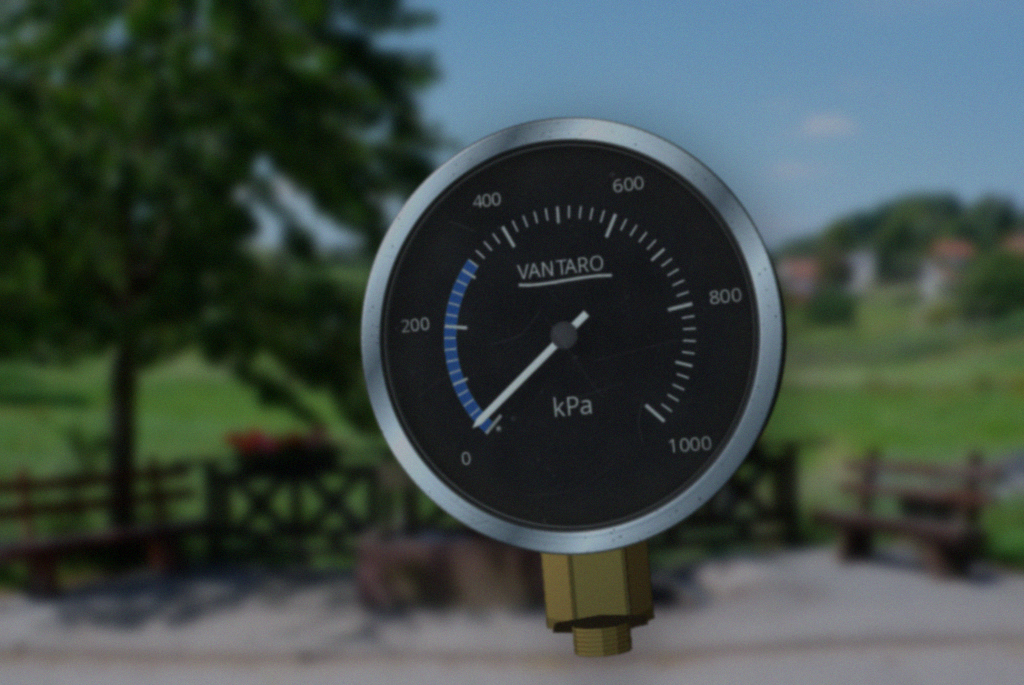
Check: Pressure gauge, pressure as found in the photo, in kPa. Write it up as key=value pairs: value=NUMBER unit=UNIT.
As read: value=20 unit=kPa
